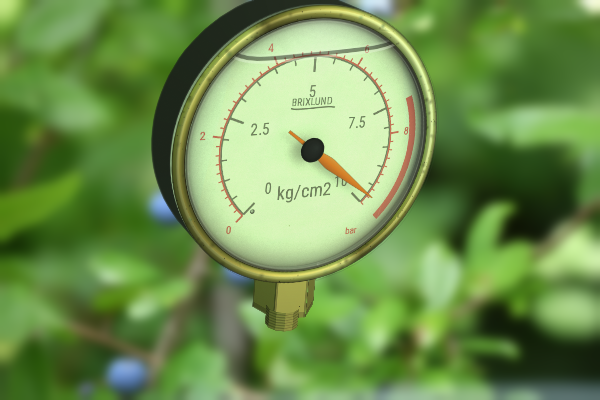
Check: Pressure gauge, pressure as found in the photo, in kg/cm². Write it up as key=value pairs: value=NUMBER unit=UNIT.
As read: value=9.75 unit=kg/cm²
